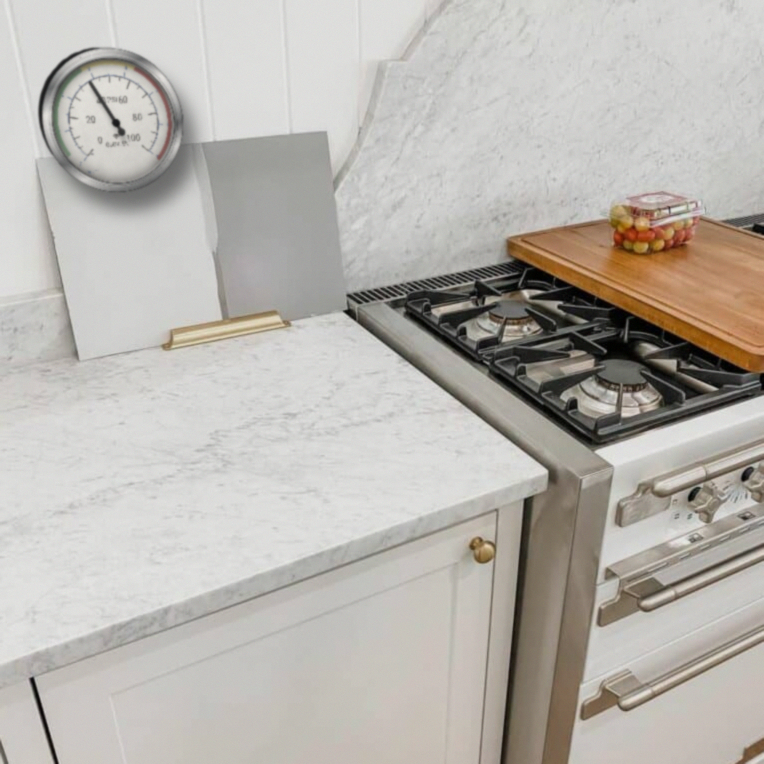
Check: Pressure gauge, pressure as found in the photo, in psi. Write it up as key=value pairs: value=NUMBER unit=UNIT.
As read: value=40 unit=psi
